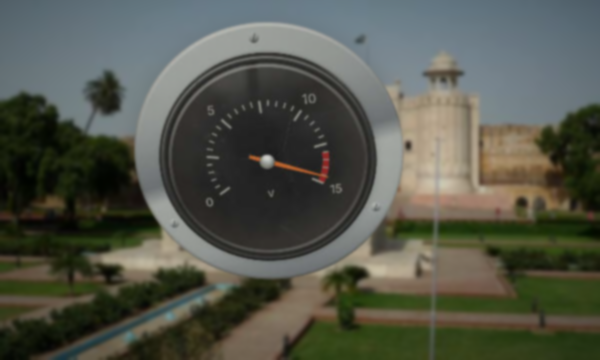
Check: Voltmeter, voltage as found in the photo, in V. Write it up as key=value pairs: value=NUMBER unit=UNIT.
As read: value=14.5 unit=V
